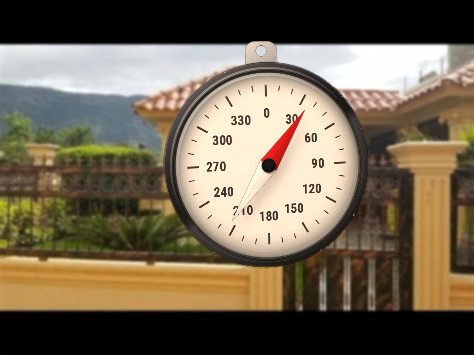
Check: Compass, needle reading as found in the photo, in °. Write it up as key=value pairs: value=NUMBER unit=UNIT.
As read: value=35 unit=°
